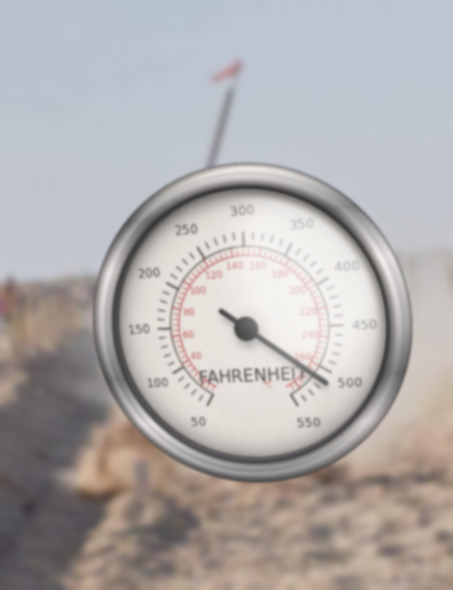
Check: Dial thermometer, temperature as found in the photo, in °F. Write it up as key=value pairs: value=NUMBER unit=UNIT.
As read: value=510 unit=°F
